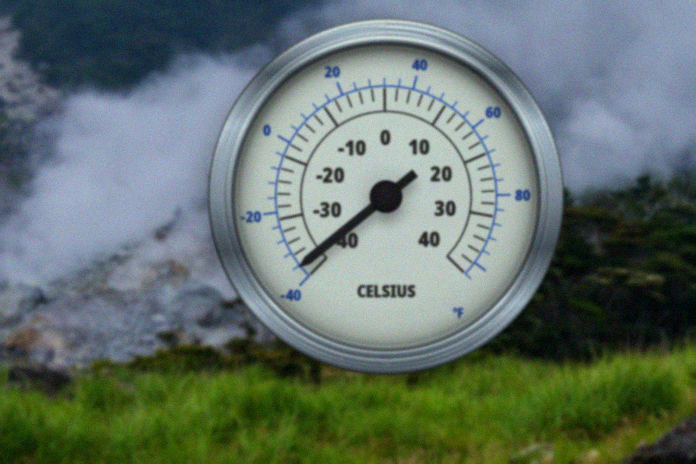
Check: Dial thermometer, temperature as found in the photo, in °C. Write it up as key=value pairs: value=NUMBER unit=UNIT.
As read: value=-38 unit=°C
